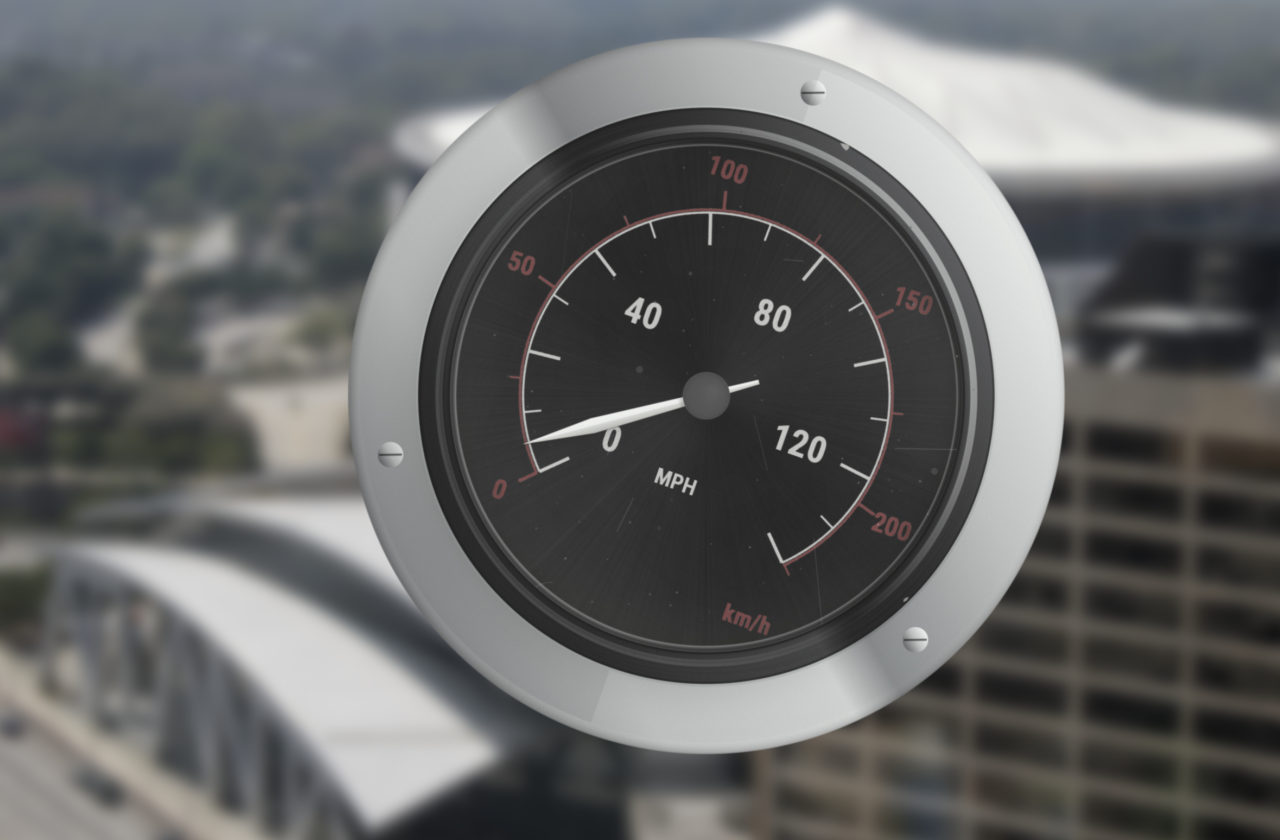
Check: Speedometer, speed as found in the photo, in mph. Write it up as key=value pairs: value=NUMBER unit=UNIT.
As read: value=5 unit=mph
